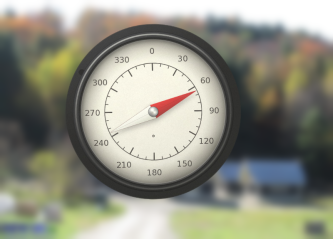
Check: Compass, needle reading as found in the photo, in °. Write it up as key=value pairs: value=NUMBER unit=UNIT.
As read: value=65 unit=°
